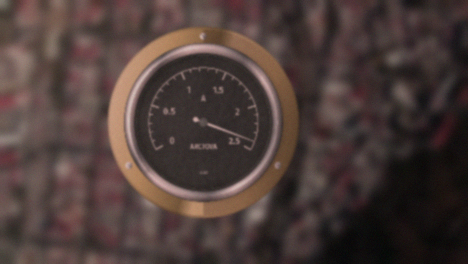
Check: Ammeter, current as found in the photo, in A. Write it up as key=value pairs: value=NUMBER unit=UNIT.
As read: value=2.4 unit=A
